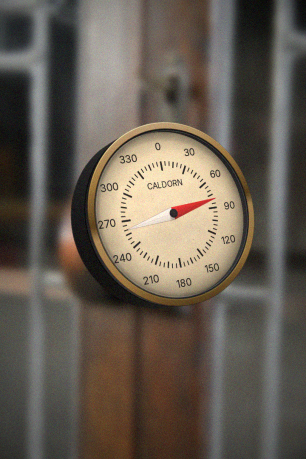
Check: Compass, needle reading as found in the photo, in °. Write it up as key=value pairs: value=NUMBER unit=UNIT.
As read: value=80 unit=°
